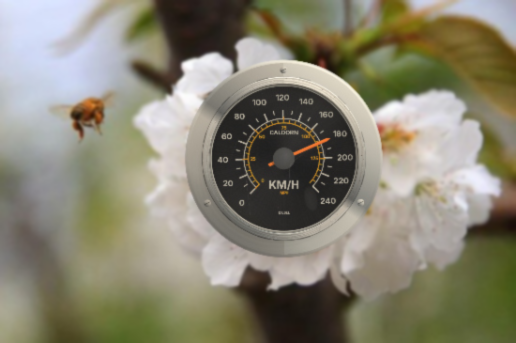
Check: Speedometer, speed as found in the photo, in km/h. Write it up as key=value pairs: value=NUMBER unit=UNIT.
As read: value=180 unit=km/h
